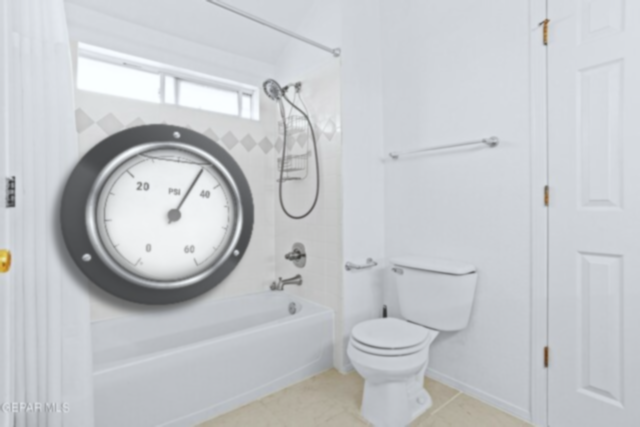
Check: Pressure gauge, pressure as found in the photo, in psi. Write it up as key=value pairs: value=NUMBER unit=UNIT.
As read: value=35 unit=psi
